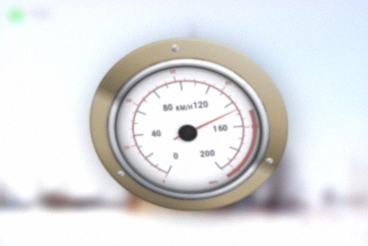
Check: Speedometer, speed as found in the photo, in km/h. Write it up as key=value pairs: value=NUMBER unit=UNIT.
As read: value=145 unit=km/h
